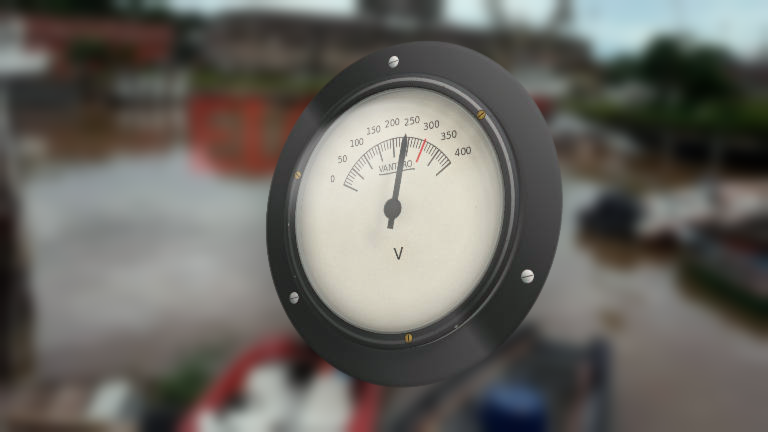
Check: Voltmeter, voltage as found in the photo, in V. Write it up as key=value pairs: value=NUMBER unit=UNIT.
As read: value=250 unit=V
